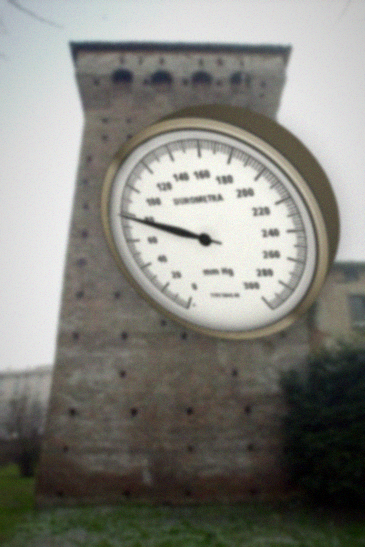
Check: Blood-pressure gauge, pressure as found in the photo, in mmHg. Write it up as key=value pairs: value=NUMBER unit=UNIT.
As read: value=80 unit=mmHg
